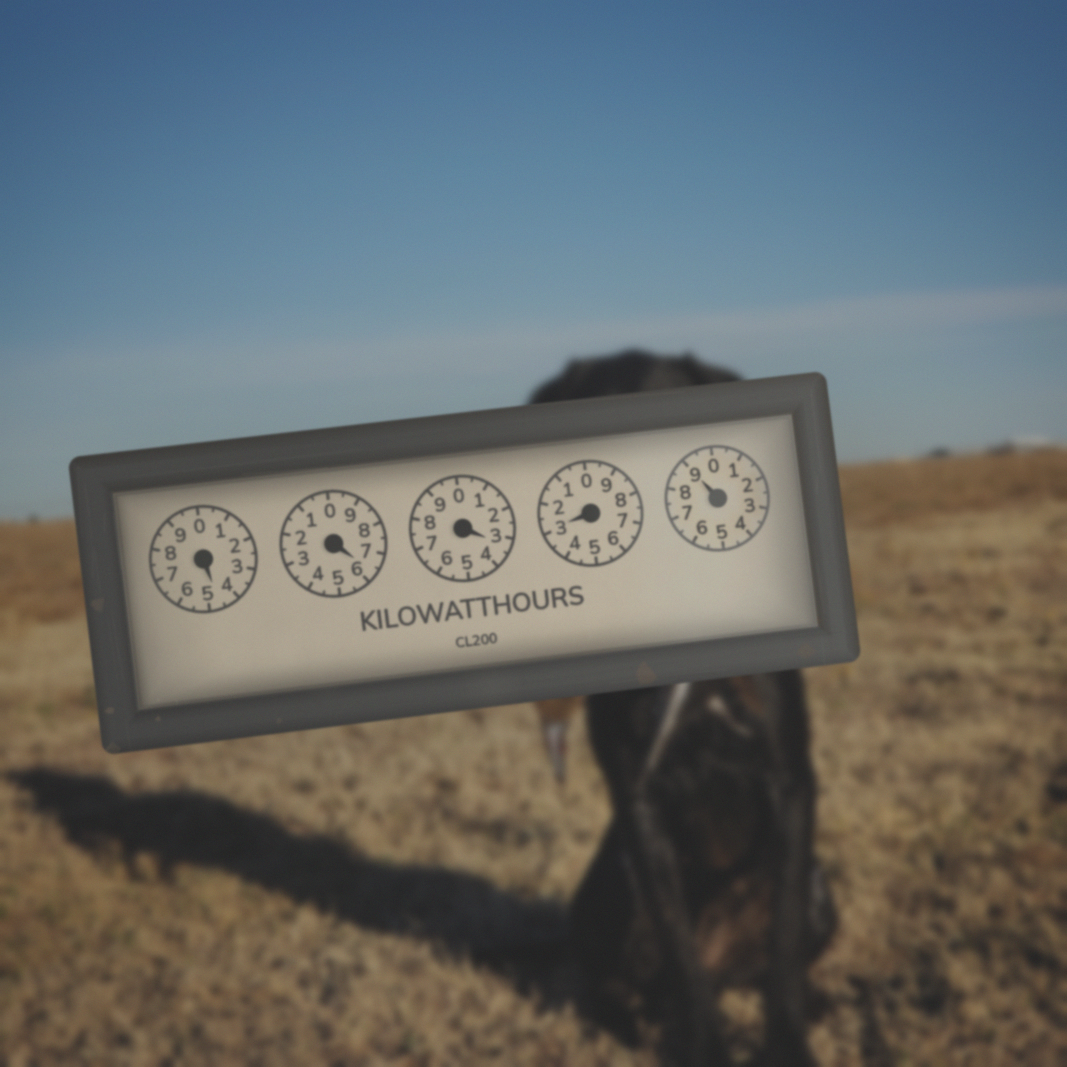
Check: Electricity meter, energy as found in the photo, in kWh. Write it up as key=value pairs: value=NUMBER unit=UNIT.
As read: value=46329 unit=kWh
